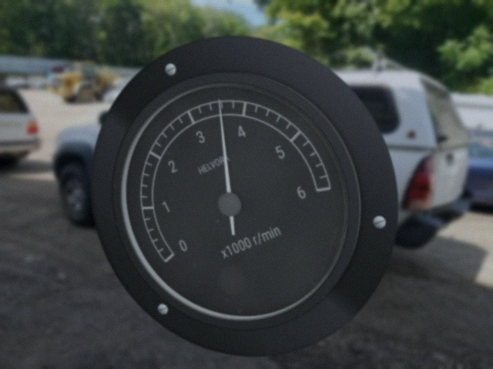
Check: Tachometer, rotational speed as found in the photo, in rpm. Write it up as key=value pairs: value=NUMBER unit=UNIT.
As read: value=3600 unit=rpm
